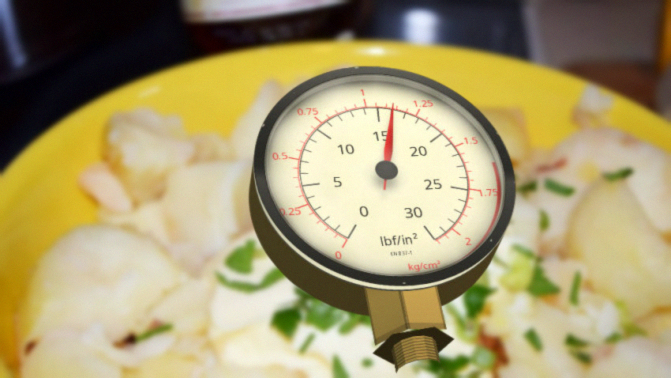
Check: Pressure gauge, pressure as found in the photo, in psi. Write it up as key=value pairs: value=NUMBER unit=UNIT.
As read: value=16 unit=psi
